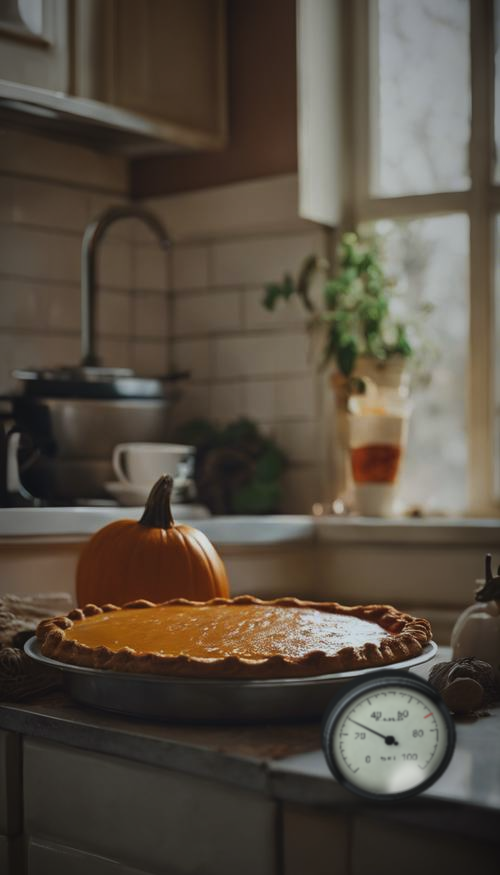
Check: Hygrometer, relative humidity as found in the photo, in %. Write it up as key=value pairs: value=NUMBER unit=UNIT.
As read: value=28 unit=%
